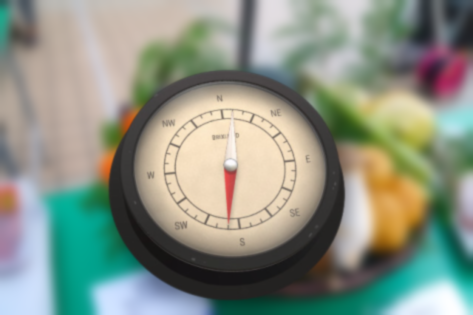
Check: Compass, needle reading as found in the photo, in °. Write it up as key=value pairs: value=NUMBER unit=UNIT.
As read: value=190 unit=°
